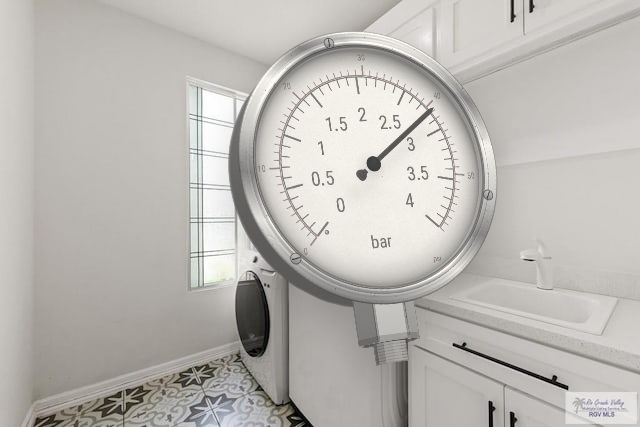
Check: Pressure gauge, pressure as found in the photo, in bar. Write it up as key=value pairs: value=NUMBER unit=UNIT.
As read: value=2.8 unit=bar
